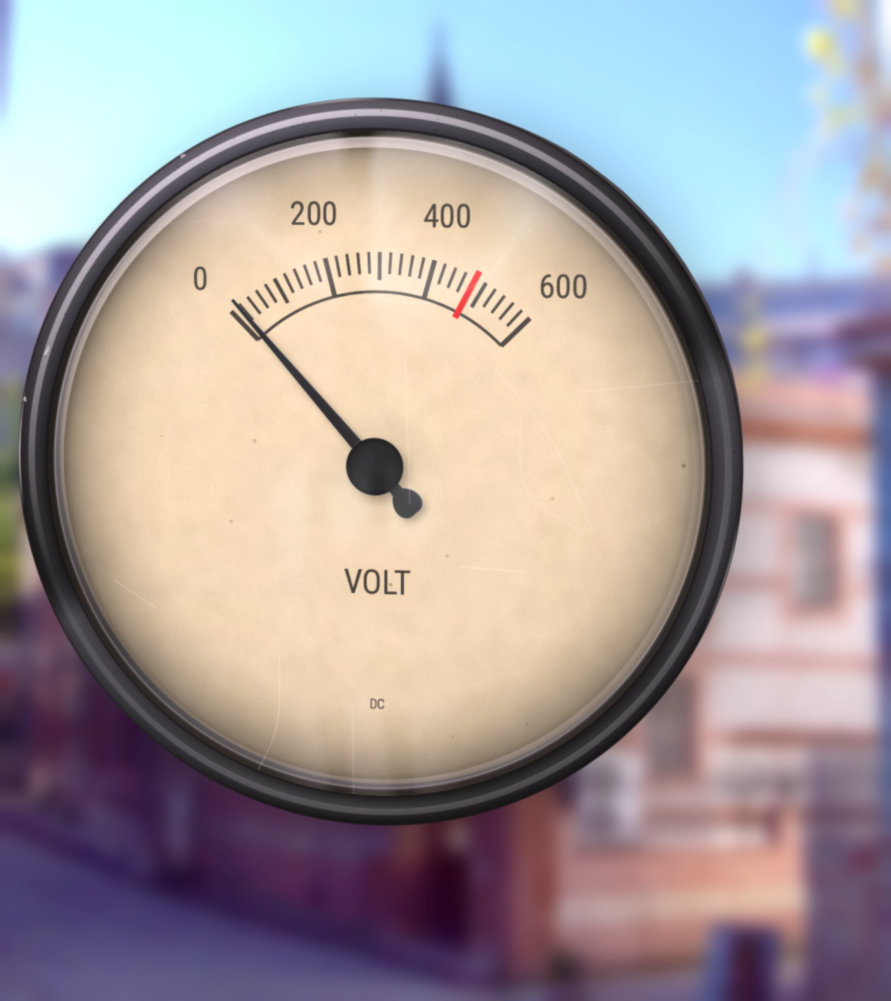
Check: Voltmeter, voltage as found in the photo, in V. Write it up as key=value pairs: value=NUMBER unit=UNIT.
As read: value=20 unit=V
